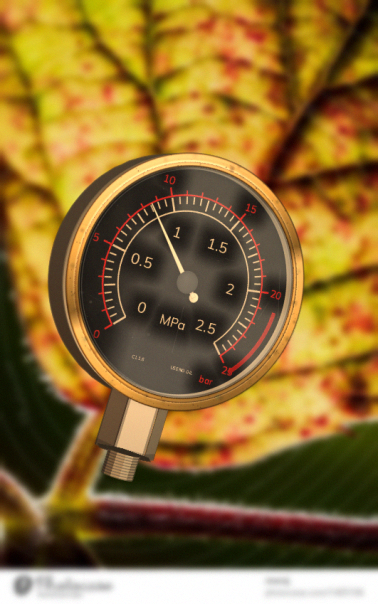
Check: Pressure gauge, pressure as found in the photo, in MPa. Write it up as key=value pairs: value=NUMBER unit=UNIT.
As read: value=0.85 unit=MPa
